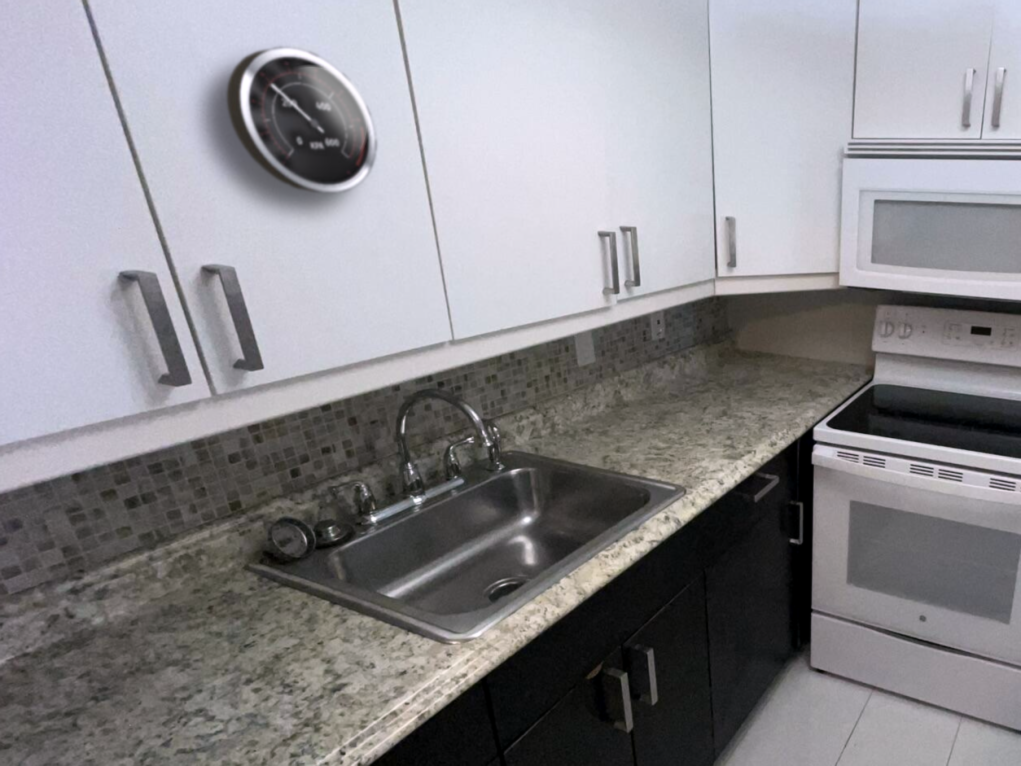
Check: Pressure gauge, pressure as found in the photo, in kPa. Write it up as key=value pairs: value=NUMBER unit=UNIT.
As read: value=200 unit=kPa
